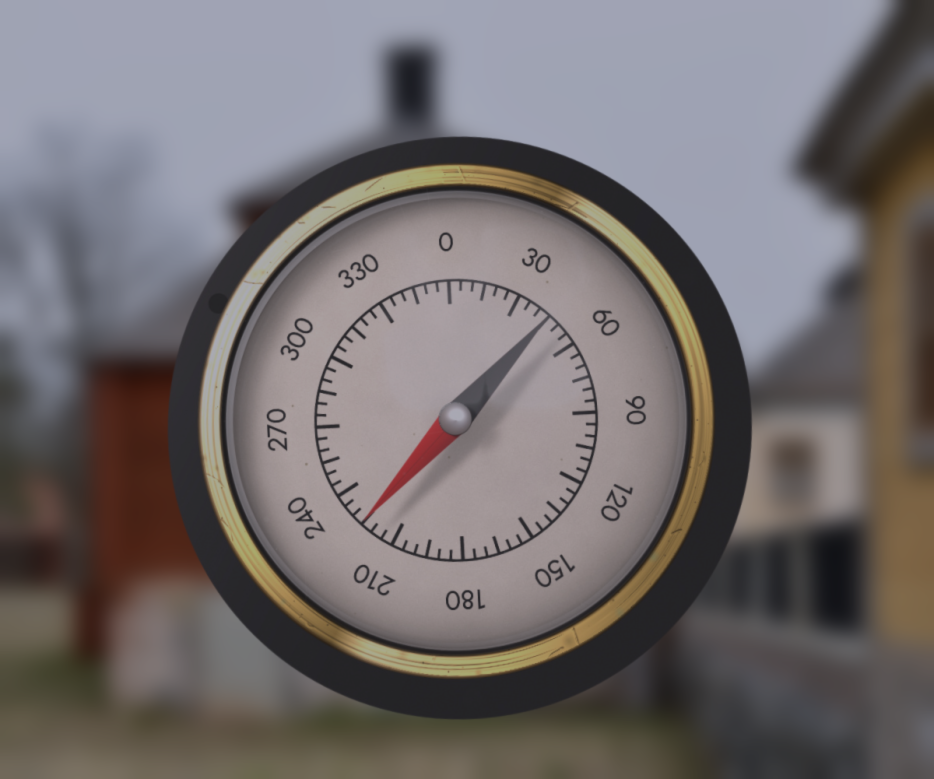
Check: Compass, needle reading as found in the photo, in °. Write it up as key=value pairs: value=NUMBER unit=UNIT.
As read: value=225 unit=°
